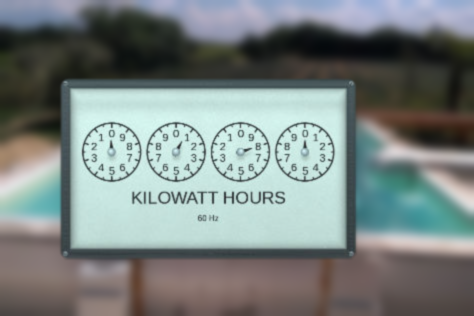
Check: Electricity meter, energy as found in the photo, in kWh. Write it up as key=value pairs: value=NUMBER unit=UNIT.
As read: value=80 unit=kWh
